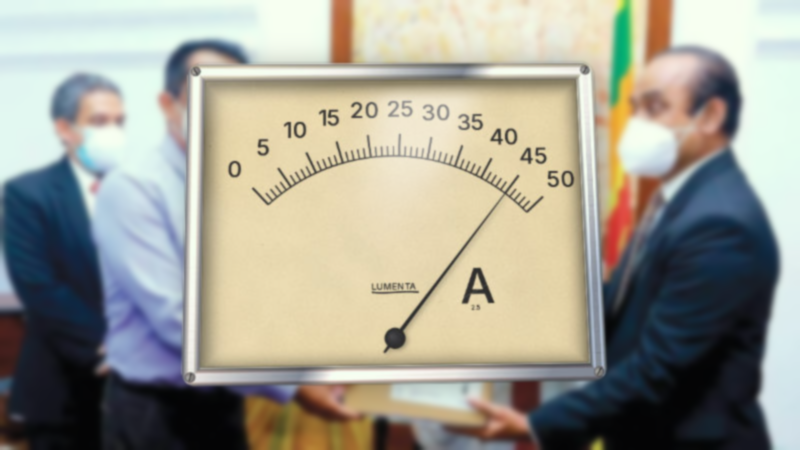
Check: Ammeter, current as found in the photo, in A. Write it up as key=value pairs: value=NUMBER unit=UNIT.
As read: value=45 unit=A
